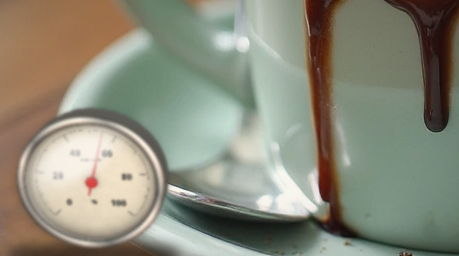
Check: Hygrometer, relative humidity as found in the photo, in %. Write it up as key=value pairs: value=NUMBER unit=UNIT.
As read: value=55 unit=%
